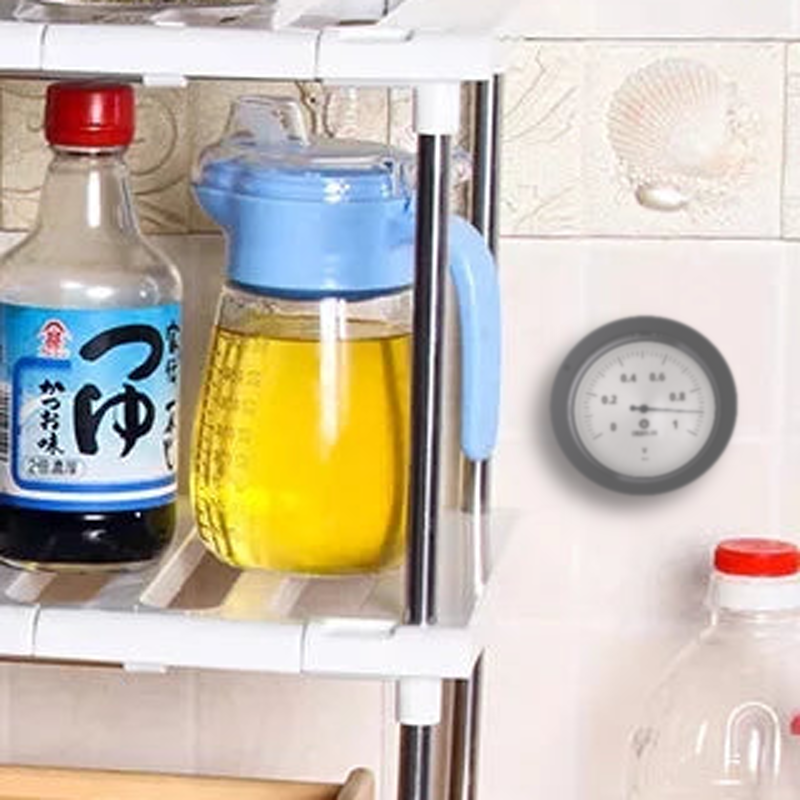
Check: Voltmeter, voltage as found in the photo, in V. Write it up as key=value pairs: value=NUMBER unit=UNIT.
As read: value=0.9 unit=V
